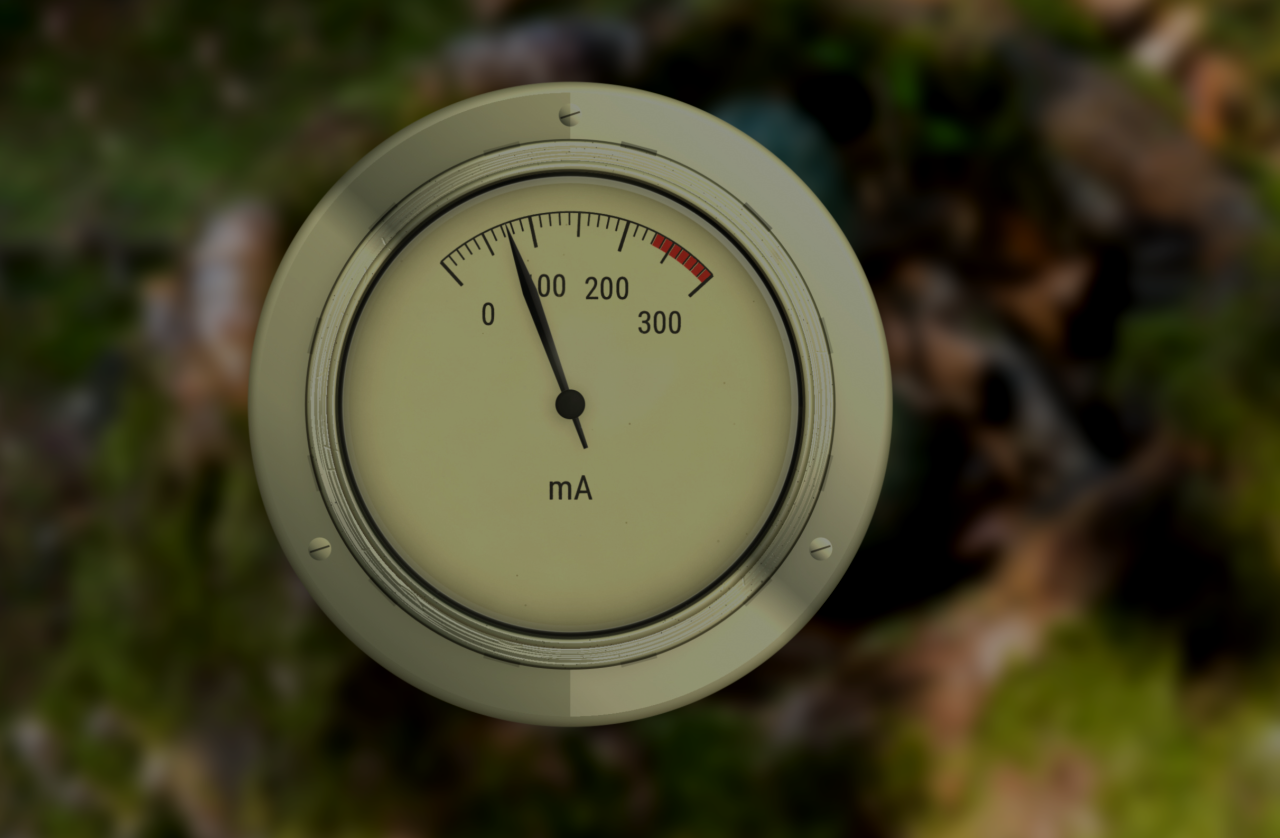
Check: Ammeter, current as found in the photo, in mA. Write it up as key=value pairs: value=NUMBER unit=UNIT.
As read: value=75 unit=mA
